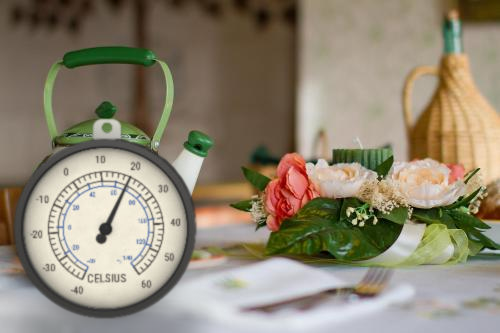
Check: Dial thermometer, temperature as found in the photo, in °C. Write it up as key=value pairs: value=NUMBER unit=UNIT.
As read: value=20 unit=°C
